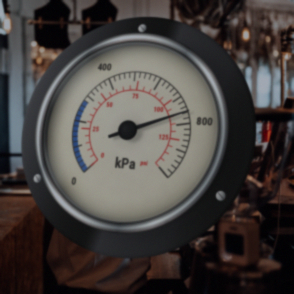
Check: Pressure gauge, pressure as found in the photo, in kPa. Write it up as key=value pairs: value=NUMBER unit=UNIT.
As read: value=760 unit=kPa
